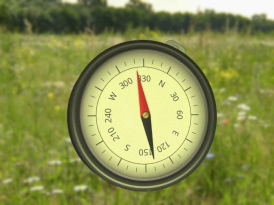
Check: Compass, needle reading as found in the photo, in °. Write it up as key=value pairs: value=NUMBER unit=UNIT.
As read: value=320 unit=°
